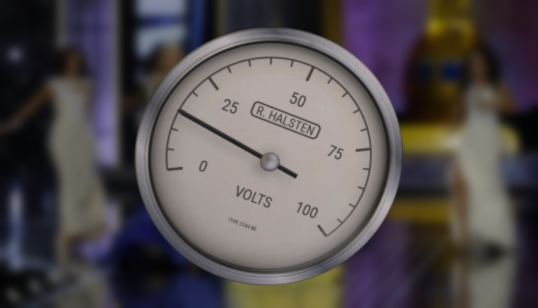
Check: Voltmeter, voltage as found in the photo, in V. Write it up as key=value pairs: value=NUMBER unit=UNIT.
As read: value=15 unit=V
